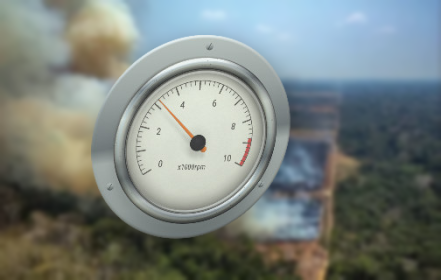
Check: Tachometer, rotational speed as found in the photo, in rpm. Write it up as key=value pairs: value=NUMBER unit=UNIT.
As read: value=3200 unit=rpm
